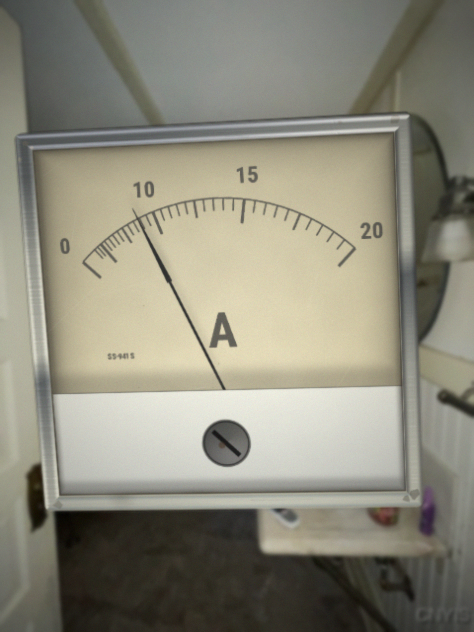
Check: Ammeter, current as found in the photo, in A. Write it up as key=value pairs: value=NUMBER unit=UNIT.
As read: value=9 unit=A
